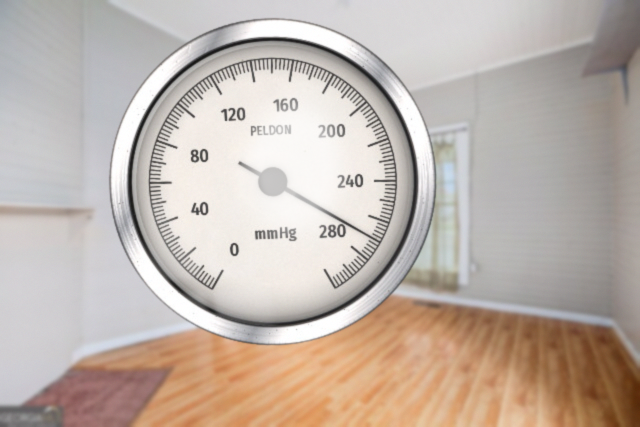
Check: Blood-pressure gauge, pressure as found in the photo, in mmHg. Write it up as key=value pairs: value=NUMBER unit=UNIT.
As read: value=270 unit=mmHg
